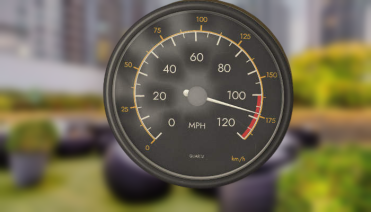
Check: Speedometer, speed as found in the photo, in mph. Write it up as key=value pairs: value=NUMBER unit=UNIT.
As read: value=107.5 unit=mph
